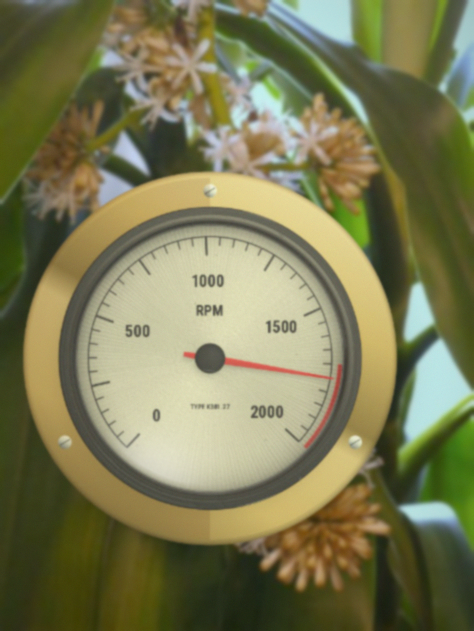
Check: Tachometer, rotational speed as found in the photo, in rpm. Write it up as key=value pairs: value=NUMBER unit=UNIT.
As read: value=1750 unit=rpm
